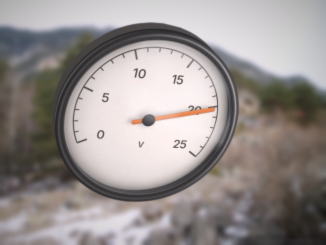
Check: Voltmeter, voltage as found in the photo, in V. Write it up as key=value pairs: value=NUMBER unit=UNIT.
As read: value=20 unit=V
